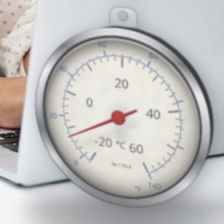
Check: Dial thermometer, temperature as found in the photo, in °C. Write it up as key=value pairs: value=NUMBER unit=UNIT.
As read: value=-12 unit=°C
